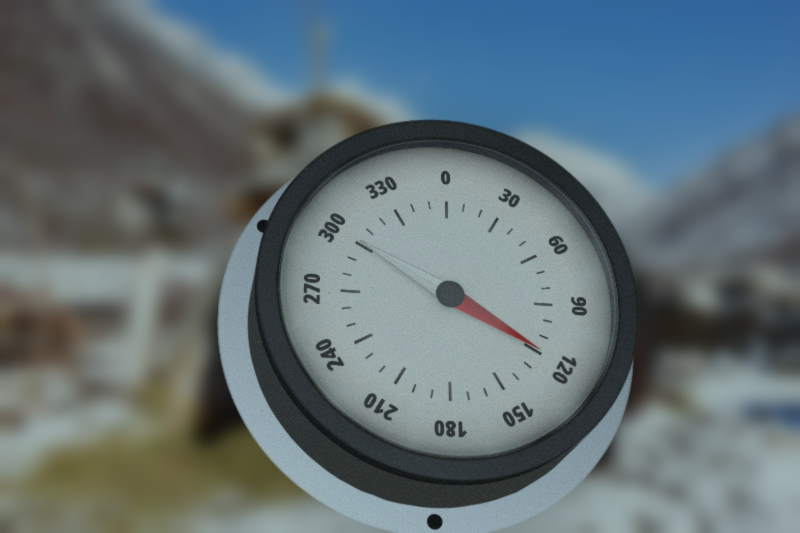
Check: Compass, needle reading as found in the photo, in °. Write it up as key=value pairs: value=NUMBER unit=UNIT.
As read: value=120 unit=°
